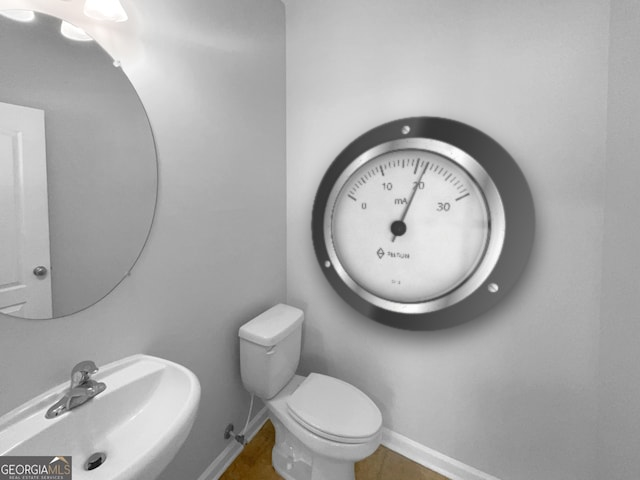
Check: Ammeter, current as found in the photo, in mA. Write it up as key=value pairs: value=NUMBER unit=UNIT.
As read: value=20 unit=mA
